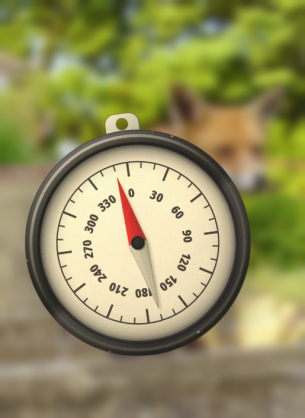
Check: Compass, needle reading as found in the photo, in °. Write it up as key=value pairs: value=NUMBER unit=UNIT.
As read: value=350 unit=°
